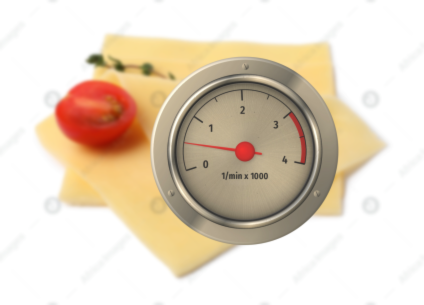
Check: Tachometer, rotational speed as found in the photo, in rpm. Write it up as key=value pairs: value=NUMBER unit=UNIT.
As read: value=500 unit=rpm
